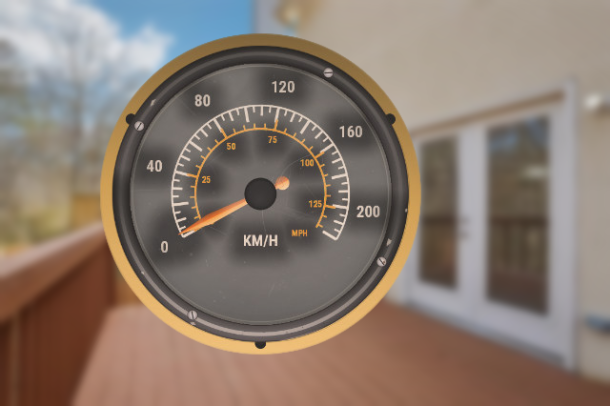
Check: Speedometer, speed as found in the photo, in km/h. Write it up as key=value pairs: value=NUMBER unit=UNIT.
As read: value=2.5 unit=km/h
